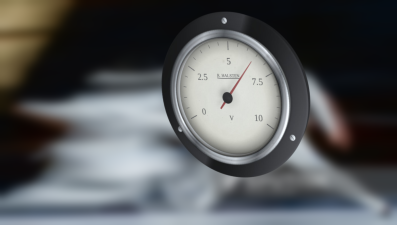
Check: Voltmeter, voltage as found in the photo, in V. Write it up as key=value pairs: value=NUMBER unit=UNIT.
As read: value=6.5 unit=V
